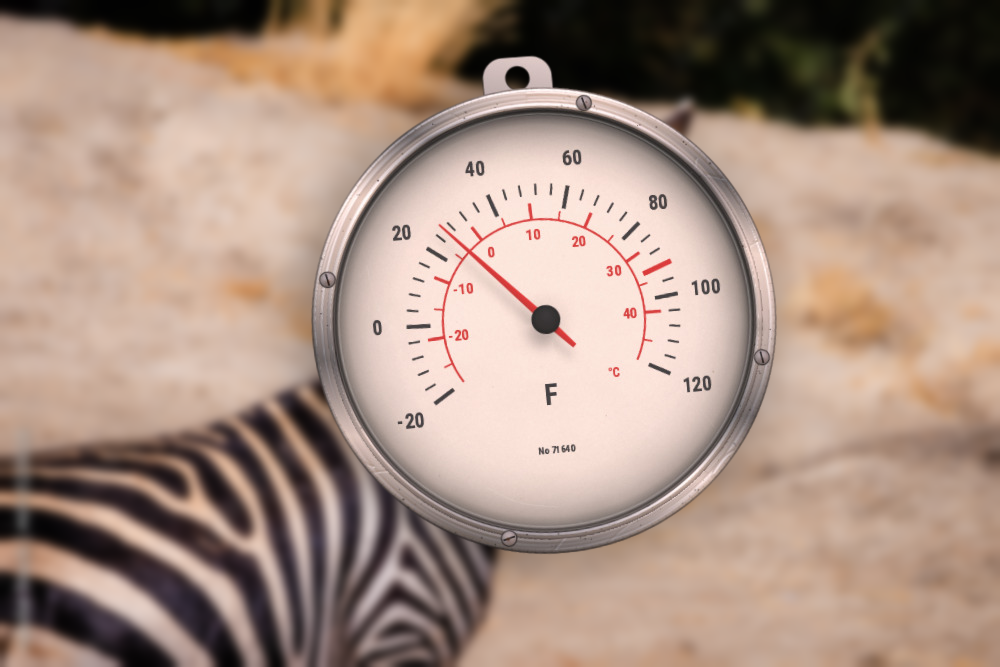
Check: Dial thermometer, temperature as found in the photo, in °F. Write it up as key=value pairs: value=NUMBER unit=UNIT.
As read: value=26 unit=°F
